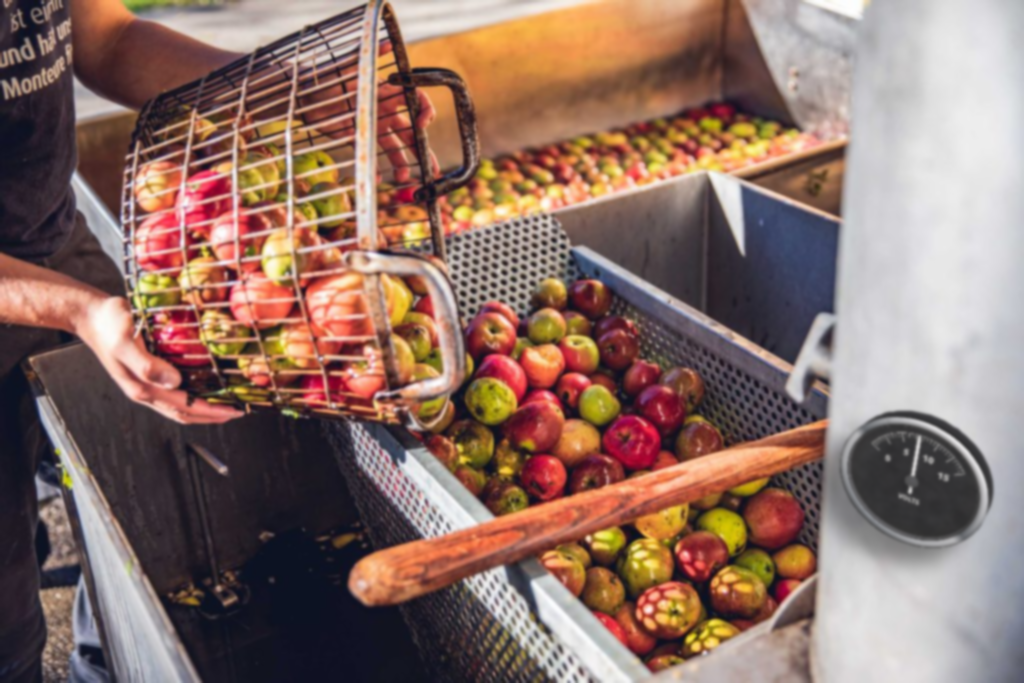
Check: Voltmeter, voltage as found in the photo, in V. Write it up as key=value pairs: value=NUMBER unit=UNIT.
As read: value=7.5 unit=V
